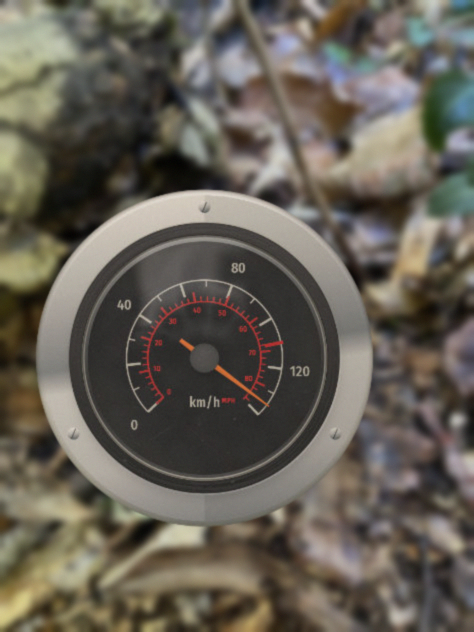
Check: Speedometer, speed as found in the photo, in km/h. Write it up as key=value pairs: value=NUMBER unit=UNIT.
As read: value=135 unit=km/h
